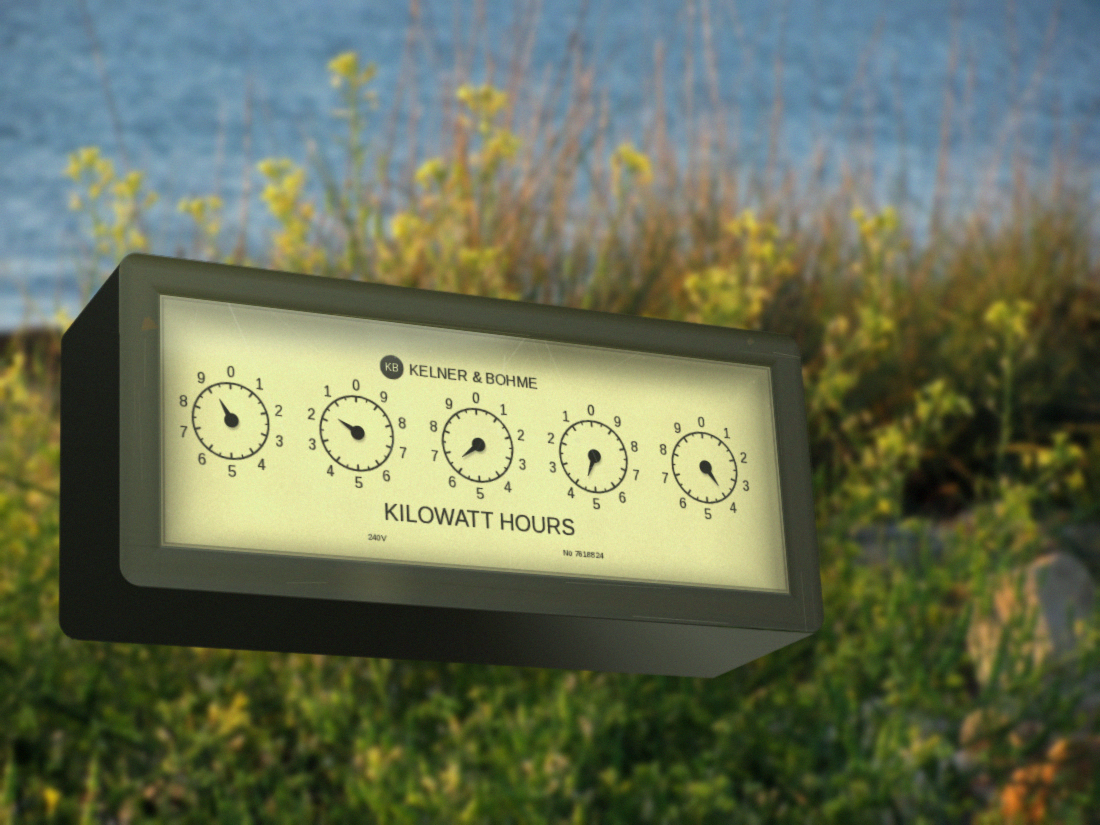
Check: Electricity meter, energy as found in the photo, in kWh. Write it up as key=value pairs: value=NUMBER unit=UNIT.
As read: value=91644 unit=kWh
